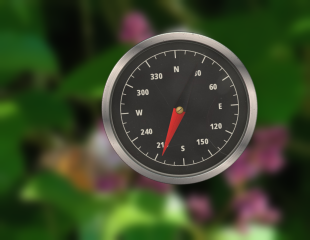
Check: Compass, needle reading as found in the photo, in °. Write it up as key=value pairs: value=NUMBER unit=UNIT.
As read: value=205 unit=°
